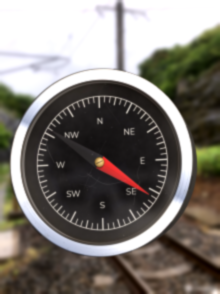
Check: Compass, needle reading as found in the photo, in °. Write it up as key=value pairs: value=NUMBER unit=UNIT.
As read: value=125 unit=°
